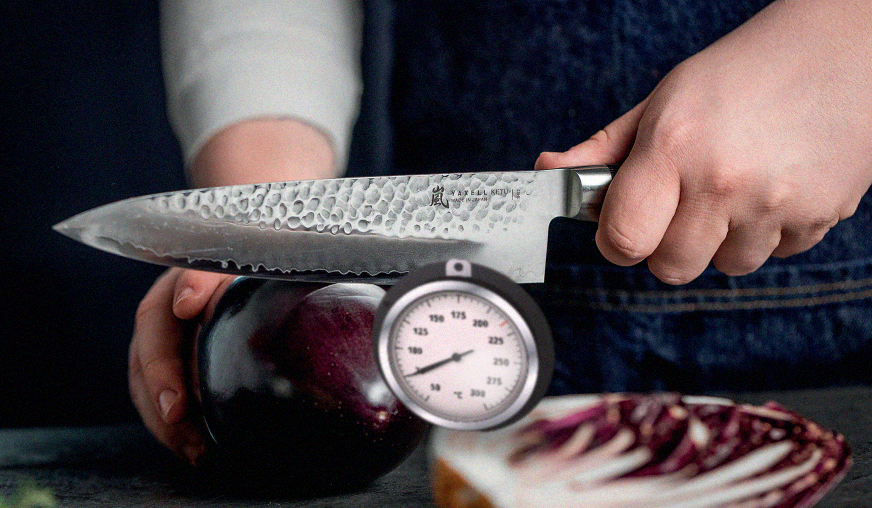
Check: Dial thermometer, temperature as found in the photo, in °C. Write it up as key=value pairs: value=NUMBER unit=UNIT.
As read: value=75 unit=°C
